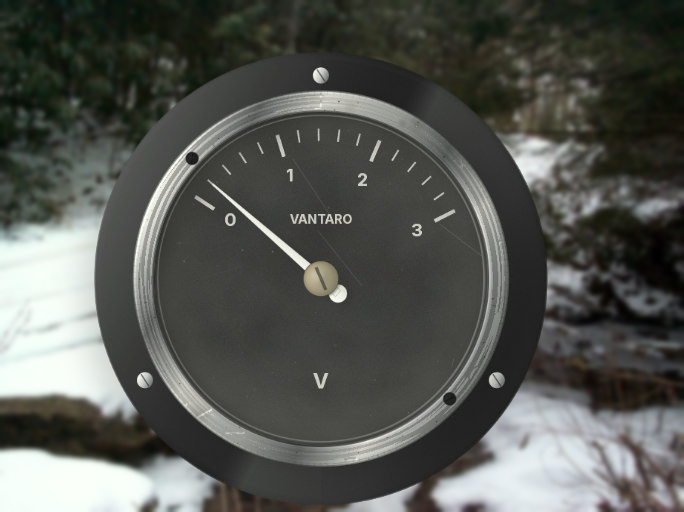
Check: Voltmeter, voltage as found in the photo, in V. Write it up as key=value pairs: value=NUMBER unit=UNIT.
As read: value=0.2 unit=V
